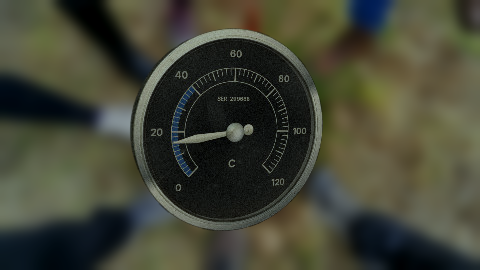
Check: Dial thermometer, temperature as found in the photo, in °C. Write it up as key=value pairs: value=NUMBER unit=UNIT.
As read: value=16 unit=°C
